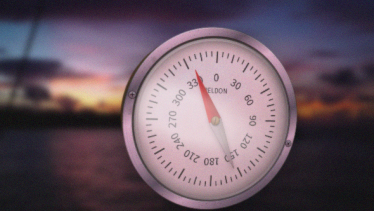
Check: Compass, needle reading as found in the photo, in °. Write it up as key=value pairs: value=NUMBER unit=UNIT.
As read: value=335 unit=°
